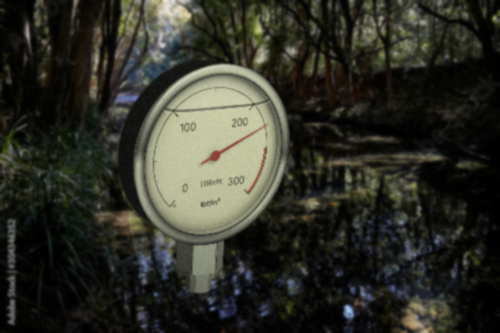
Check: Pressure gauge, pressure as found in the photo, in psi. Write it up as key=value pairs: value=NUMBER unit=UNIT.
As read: value=225 unit=psi
